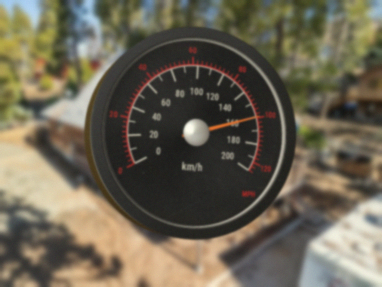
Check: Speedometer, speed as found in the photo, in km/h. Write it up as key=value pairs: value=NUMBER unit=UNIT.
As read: value=160 unit=km/h
